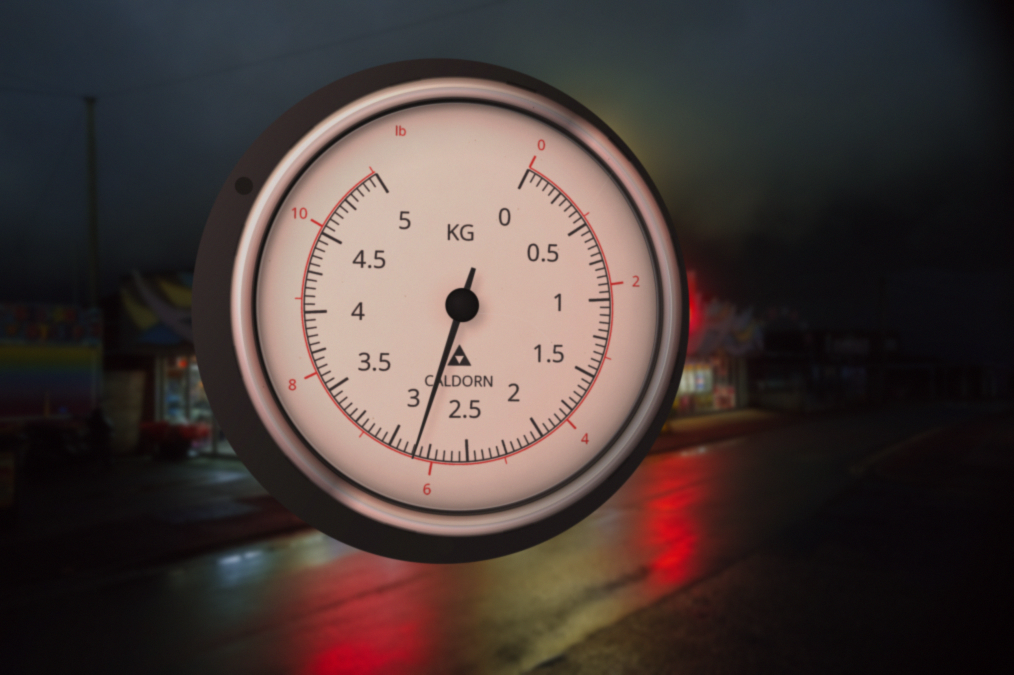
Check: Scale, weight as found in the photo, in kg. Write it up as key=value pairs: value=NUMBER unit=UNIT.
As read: value=2.85 unit=kg
